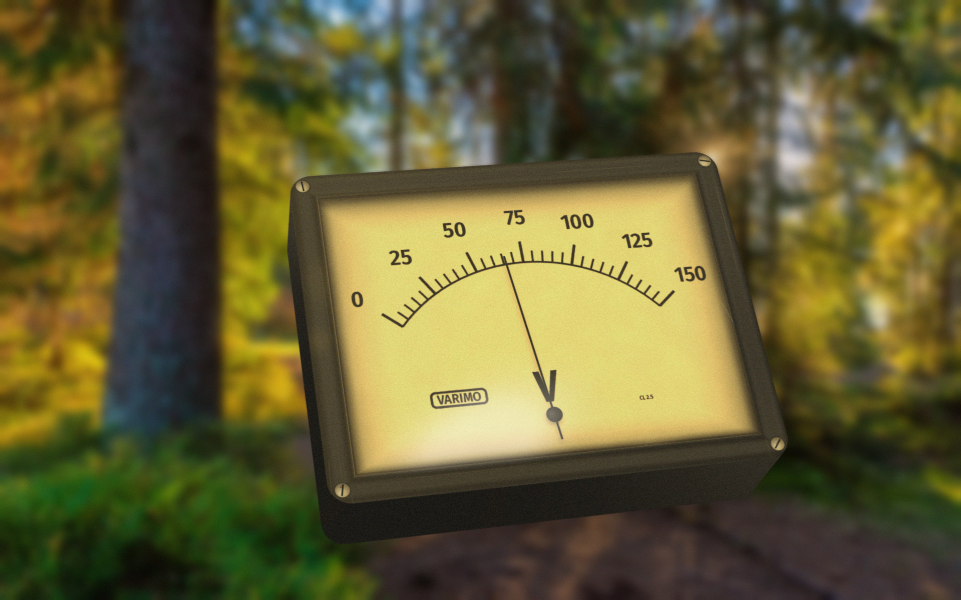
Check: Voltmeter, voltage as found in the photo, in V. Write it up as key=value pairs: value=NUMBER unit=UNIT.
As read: value=65 unit=V
